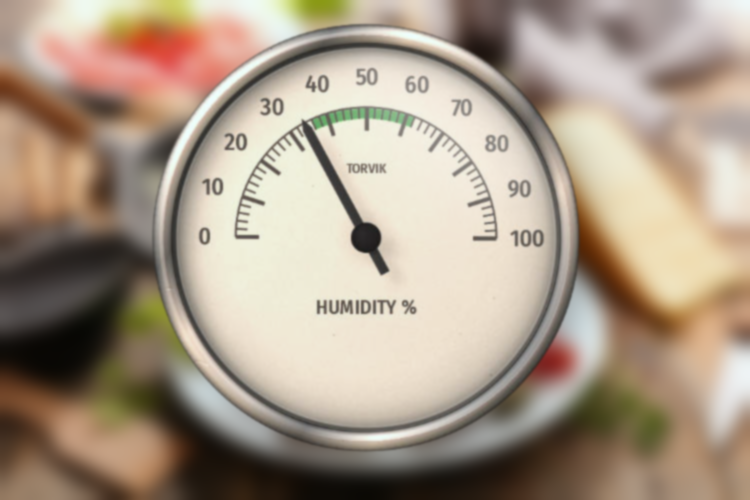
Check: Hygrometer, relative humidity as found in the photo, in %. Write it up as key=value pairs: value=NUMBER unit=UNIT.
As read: value=34 unit=%
